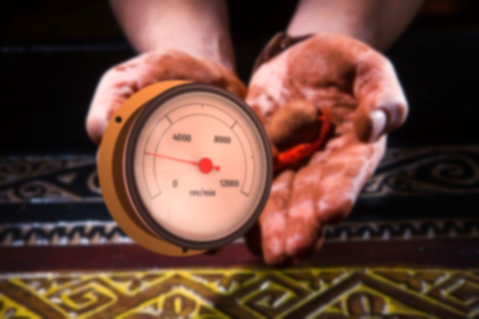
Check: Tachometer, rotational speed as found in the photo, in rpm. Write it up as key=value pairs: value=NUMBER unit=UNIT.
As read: value=2000 unit=rpm
